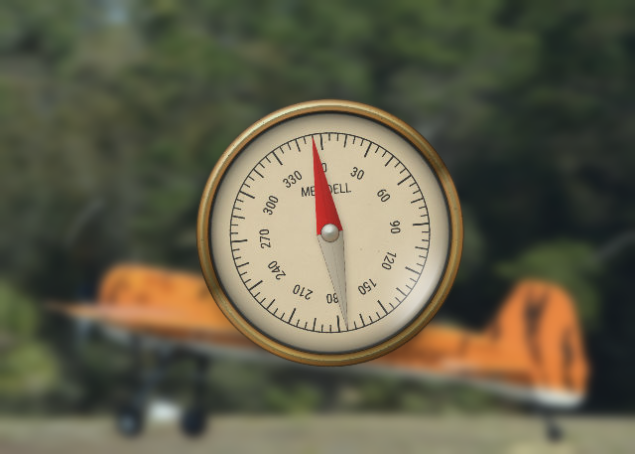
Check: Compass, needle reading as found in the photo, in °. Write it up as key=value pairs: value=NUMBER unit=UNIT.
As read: value=355 unit=°
